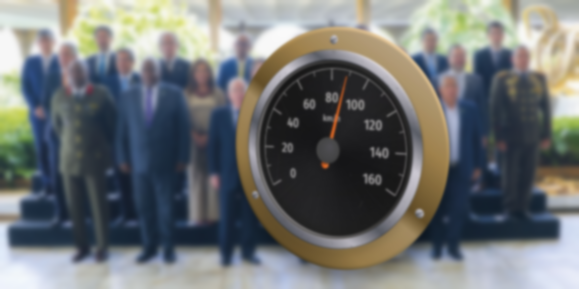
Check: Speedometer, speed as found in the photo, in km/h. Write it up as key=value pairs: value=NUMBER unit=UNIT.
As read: value=90 unit=km/h
